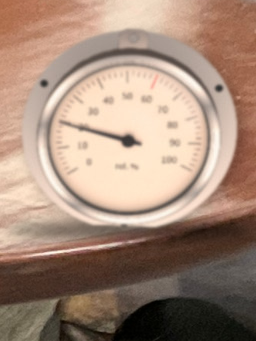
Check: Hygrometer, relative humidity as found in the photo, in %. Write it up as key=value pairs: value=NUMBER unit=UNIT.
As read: value=20 unit=%
